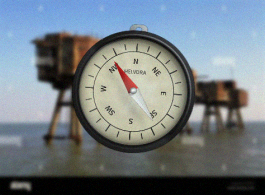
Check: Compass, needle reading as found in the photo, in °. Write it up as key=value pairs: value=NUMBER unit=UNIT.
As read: value=322.5 unit=°
